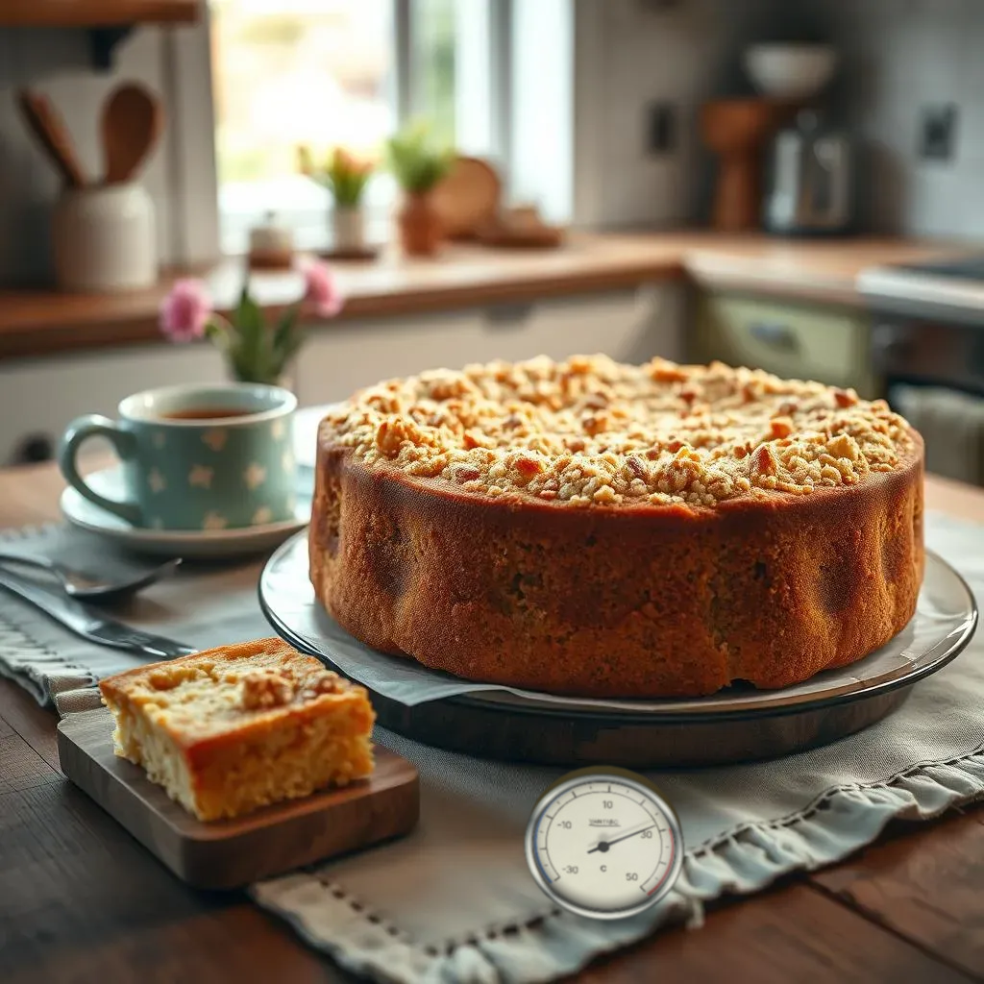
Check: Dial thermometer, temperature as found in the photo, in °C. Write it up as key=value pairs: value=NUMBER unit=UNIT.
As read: value=27.5 unit=°C
